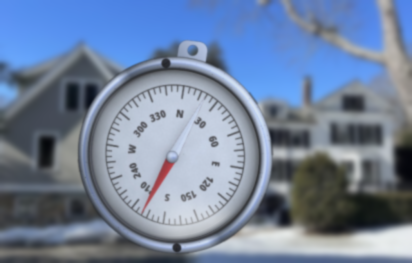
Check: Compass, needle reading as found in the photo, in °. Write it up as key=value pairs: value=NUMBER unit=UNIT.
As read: value=200 unit=°
